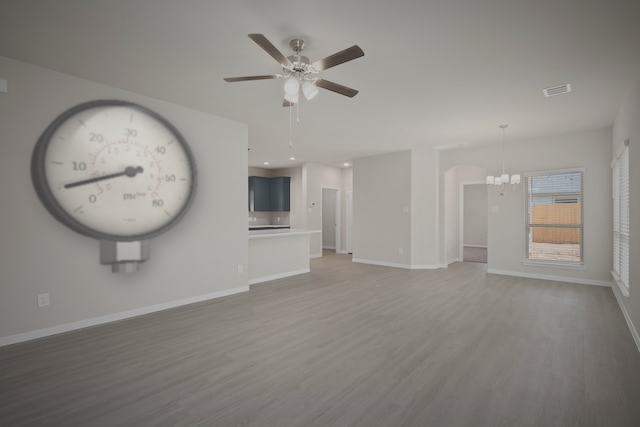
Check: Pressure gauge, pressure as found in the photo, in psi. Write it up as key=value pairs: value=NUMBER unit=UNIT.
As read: value=5 unit=psi
